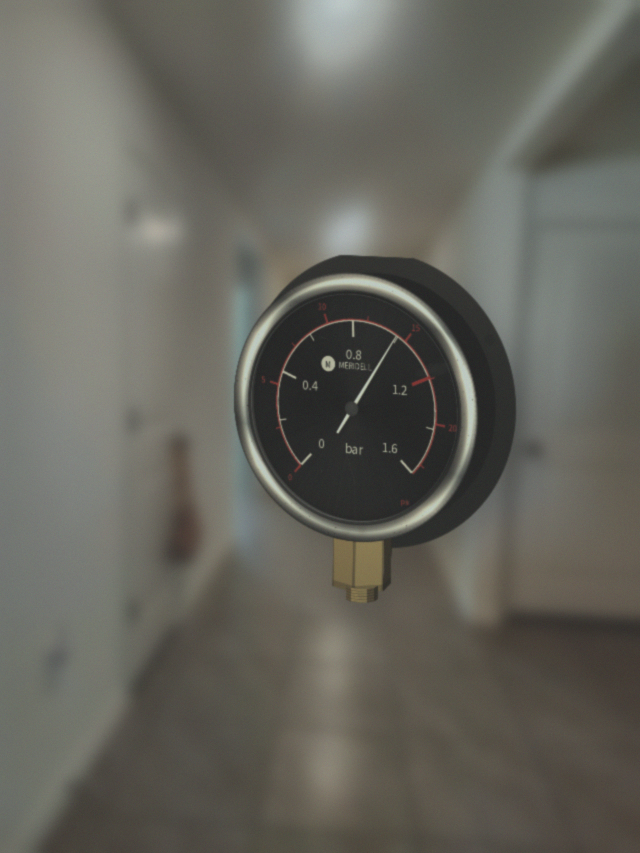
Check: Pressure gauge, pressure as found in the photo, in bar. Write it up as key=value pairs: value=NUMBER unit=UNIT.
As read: value=1 unit=bar
